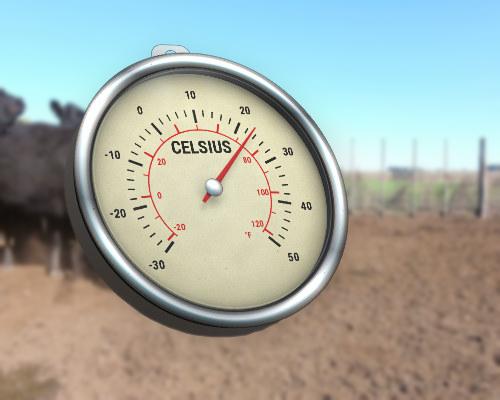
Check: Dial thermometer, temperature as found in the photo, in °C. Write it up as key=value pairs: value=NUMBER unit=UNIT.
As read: value=23 unit=°C
